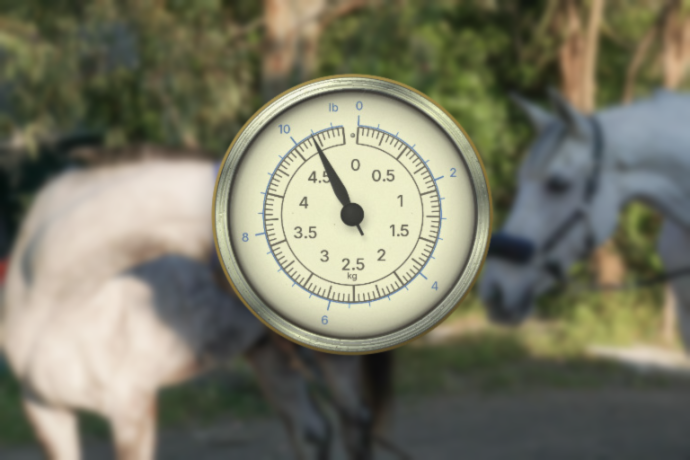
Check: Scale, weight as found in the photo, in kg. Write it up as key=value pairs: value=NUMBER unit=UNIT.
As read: value=4.7 unit=kg
